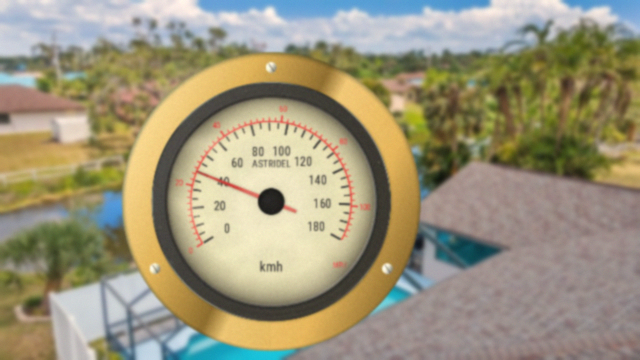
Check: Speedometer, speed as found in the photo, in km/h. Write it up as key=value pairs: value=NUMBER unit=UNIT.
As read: value=40 unit=km/h
